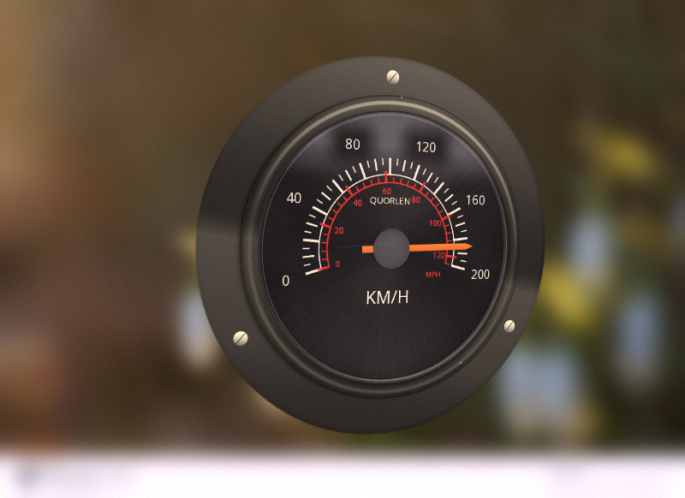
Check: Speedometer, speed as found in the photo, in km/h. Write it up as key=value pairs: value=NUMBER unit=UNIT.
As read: value=185 unit=km/h
